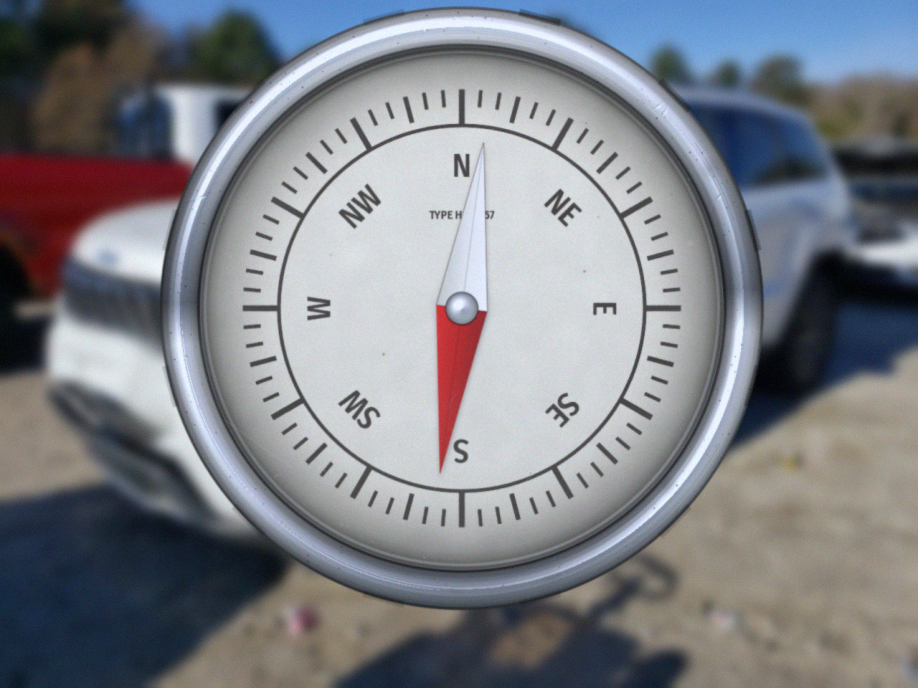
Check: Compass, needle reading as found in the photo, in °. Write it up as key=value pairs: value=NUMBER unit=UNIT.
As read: value=187.5 unit=°
